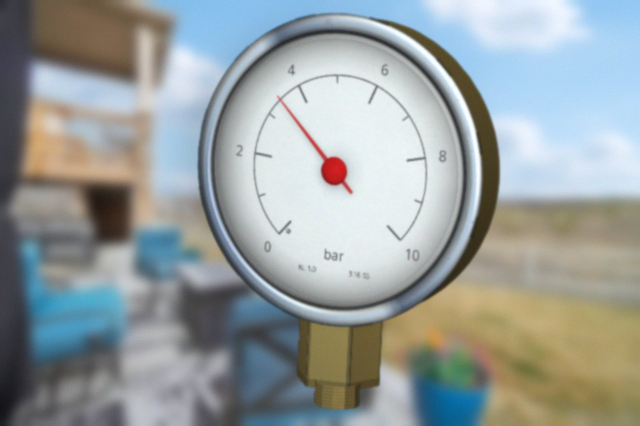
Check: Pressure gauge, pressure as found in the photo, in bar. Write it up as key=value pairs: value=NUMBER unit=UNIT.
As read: value=3.5 unit=bar
